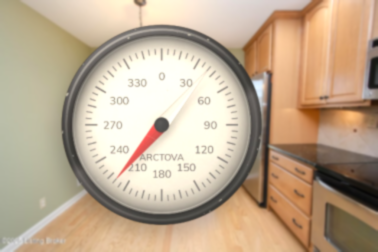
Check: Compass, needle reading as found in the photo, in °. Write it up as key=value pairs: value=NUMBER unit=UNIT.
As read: value=220 unit=°
